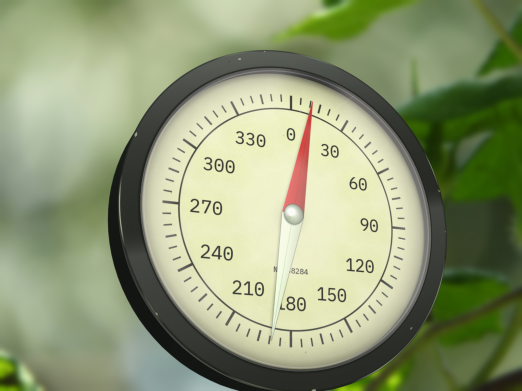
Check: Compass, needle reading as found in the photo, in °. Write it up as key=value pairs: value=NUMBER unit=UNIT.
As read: value=10 unit=°
